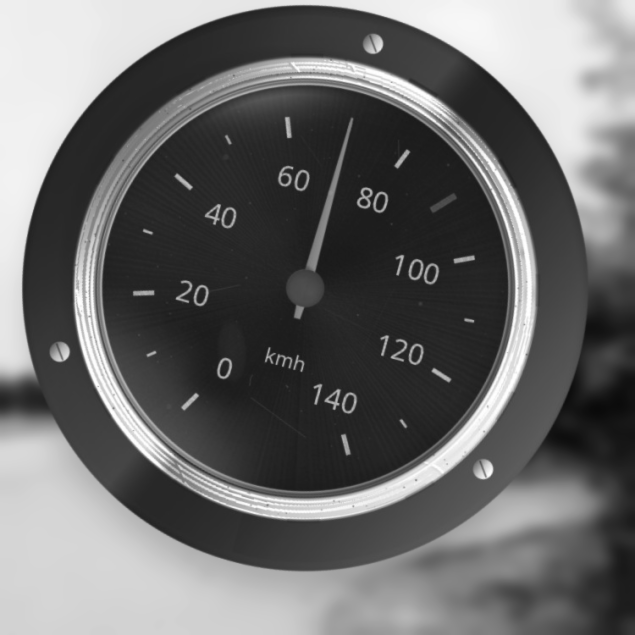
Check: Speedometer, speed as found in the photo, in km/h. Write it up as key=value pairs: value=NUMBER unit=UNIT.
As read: value=70 unit=km/h
